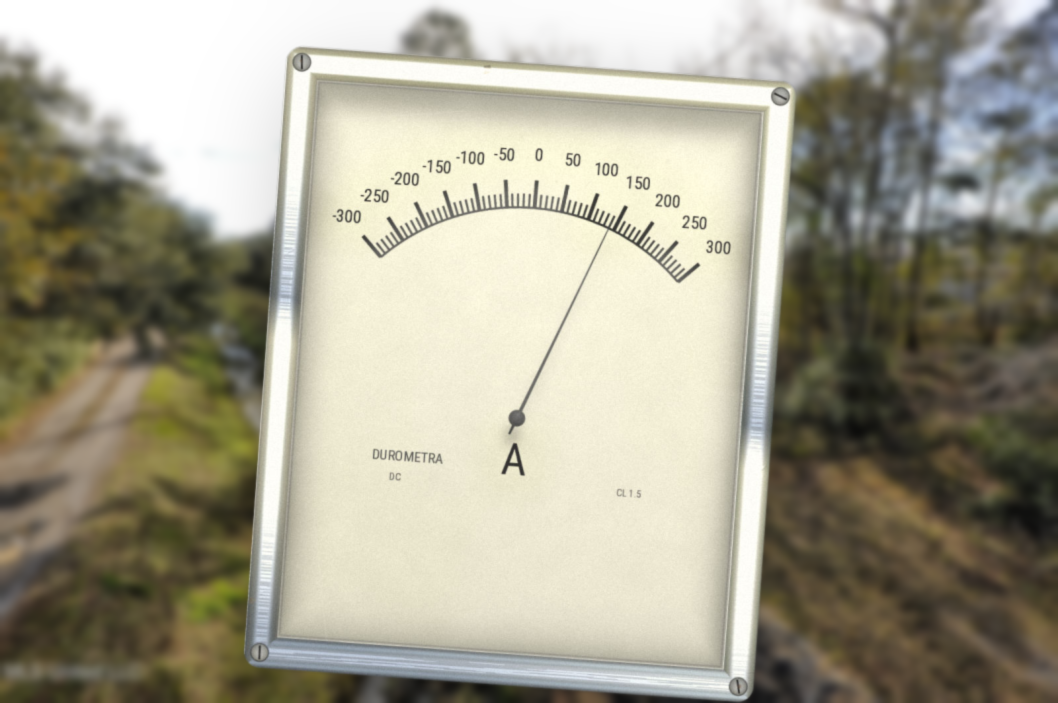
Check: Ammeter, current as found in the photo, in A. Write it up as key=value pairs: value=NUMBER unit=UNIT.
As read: value=140 unit=A
